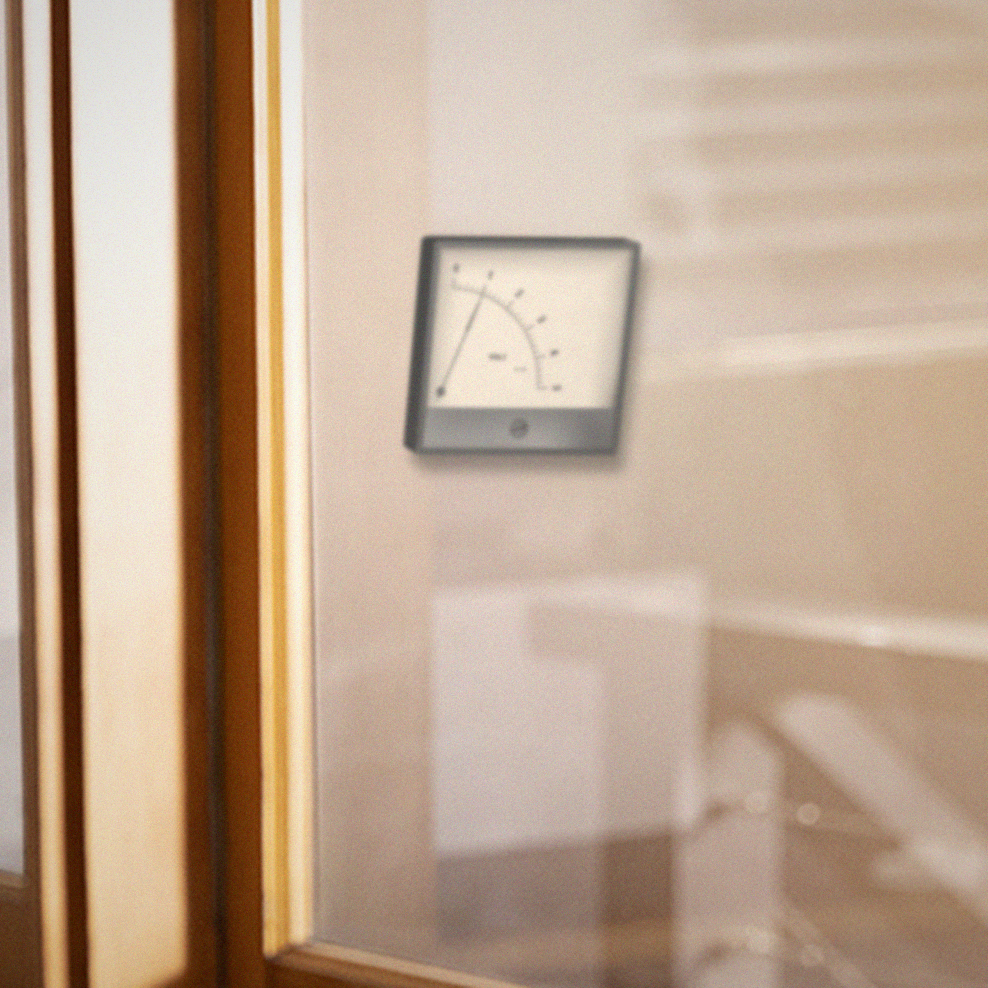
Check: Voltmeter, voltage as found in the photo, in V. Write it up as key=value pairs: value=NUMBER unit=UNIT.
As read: value=1 unit=V
